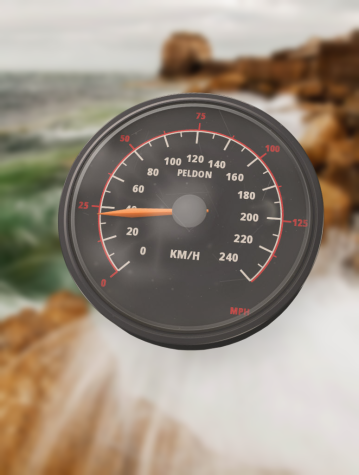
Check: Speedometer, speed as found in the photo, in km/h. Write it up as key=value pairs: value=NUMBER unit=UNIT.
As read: value=35 unit=km/h
